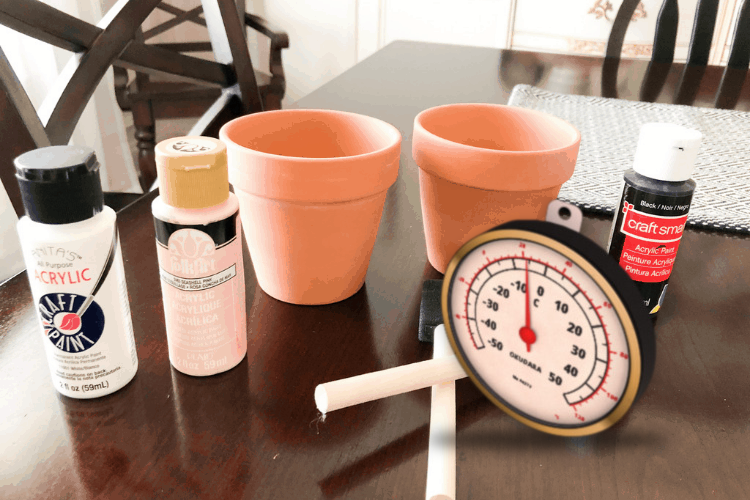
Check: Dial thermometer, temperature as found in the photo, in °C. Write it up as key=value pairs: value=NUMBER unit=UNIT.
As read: value=-5 unit=°C
